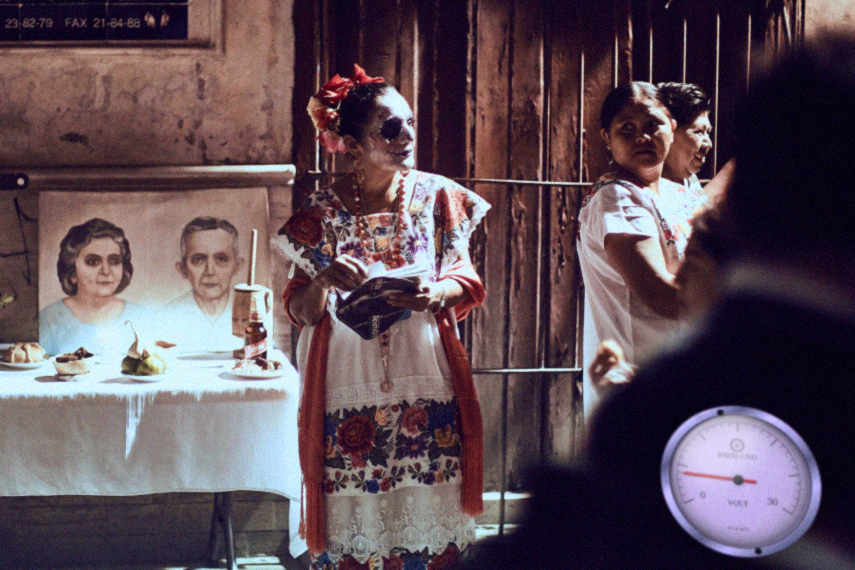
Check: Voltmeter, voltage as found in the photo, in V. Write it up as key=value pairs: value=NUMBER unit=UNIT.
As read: value=4 unit=V
